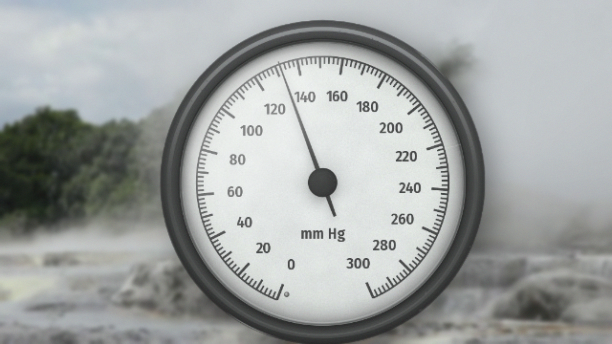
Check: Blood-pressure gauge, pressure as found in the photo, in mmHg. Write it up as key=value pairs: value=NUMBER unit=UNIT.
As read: value=132 unit=mmHg
